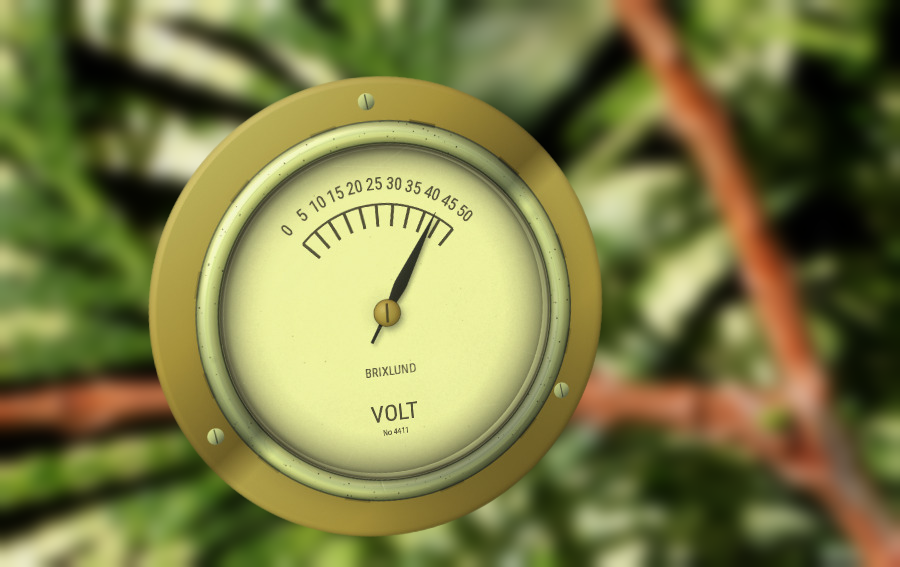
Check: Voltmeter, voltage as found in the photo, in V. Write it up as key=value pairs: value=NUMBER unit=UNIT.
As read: value=42.5 unit=V
